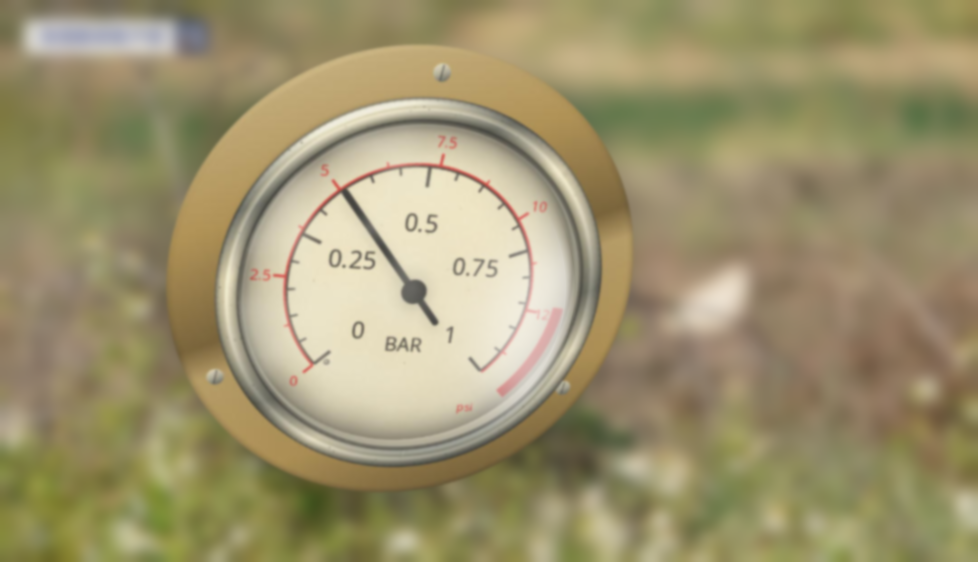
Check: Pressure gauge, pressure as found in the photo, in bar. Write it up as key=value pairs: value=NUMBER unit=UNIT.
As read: value=0.35 unit=bar
